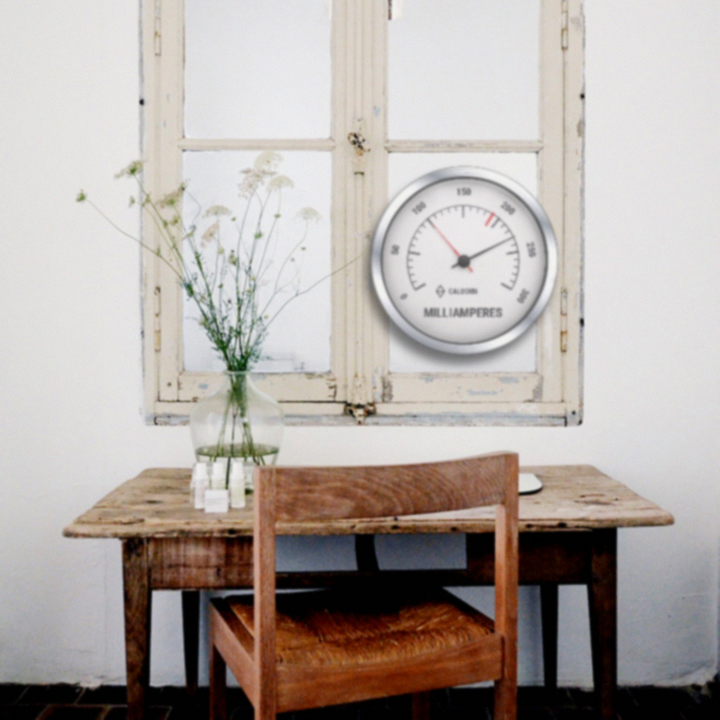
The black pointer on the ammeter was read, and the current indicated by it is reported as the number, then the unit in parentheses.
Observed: 230 (mA)
